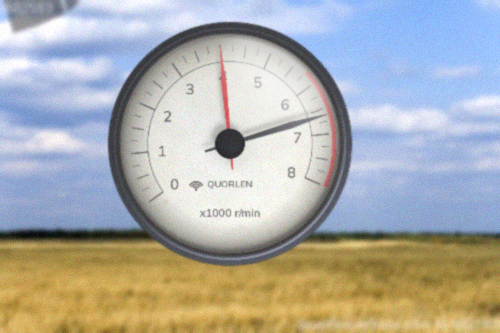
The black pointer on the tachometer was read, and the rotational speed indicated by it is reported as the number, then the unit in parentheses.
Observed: 6625 (rpm)
